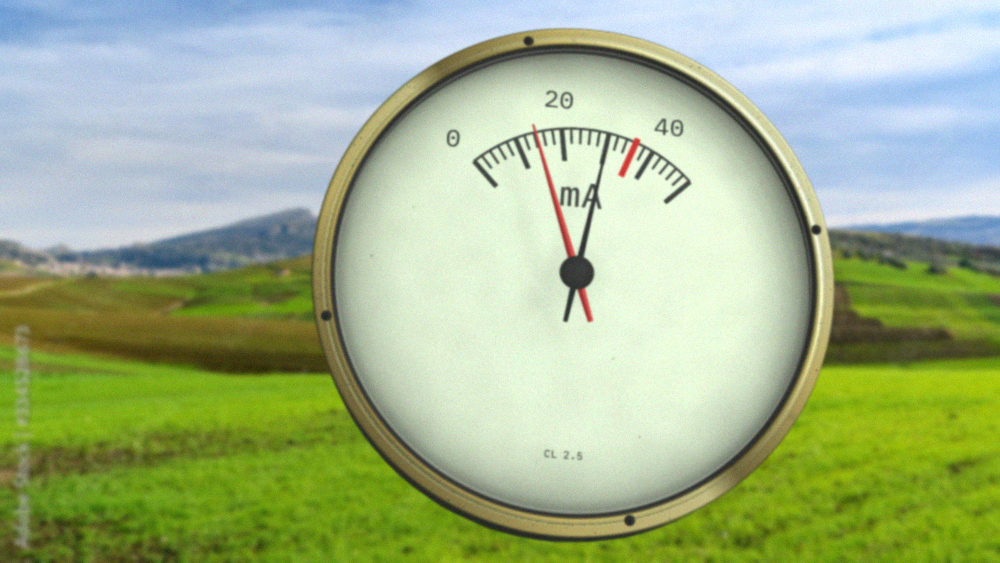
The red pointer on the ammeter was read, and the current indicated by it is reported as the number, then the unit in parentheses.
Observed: 14 (mA)
